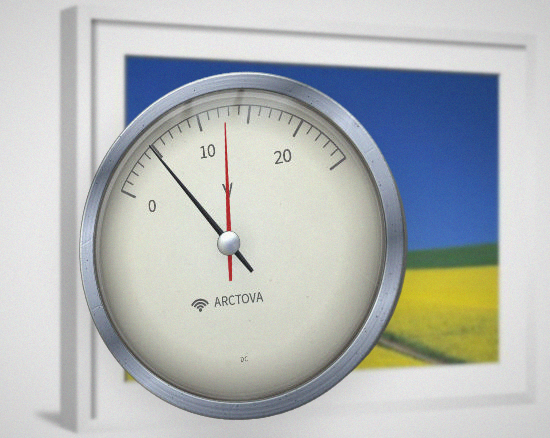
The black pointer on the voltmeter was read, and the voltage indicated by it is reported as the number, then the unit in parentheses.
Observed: 5 (V)
